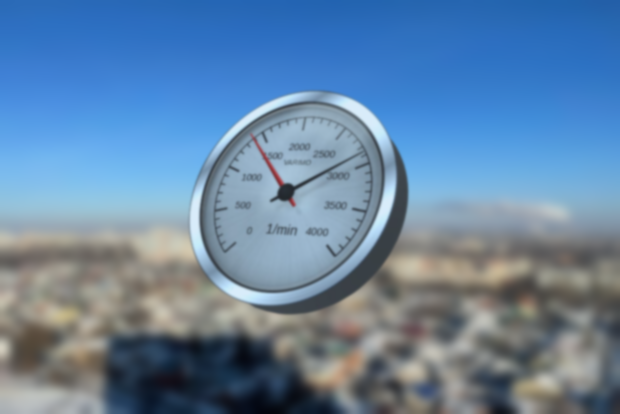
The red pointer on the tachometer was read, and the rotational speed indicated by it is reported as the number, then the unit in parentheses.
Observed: 1400 (rpm)
